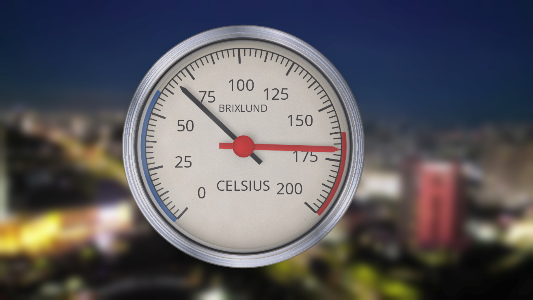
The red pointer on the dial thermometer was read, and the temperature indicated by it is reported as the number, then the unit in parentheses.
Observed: 170 (°C)
